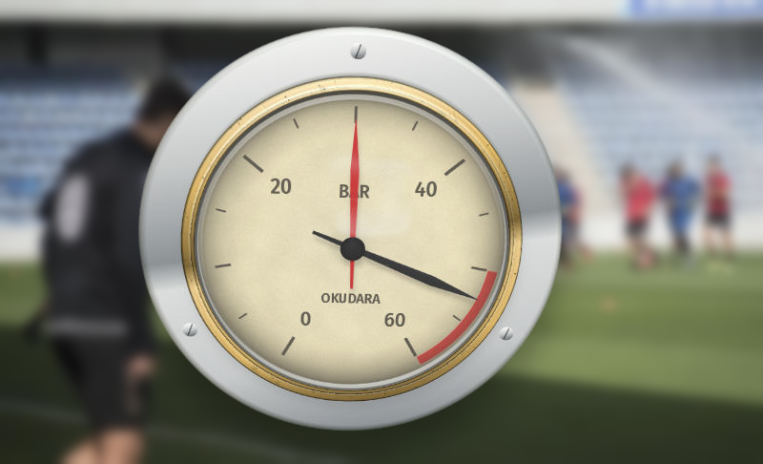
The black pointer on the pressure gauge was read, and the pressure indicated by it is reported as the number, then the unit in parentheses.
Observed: 52.5 (bar)
